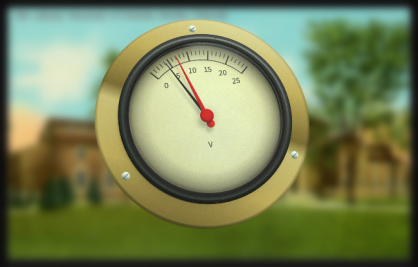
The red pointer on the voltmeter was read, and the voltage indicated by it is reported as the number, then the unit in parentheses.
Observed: 7 (V)
